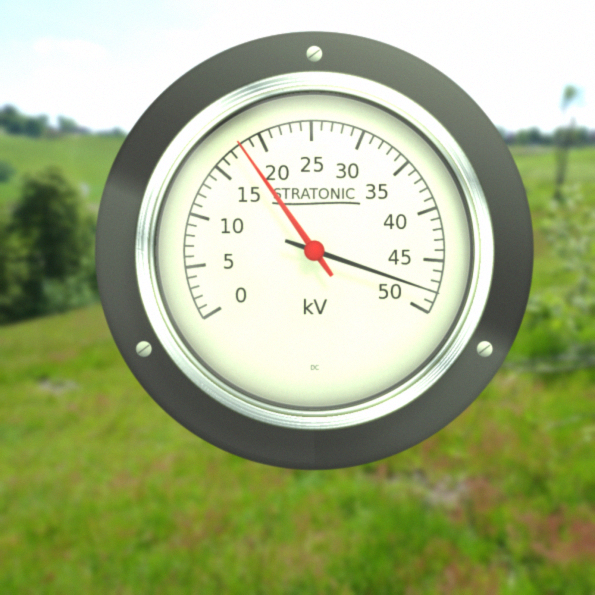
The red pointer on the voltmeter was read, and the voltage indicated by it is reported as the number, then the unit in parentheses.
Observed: 18 (kV)
